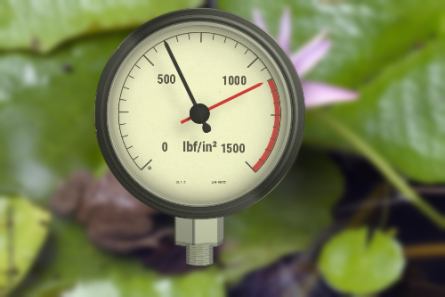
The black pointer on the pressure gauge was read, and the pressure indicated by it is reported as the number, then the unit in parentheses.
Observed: 600 (psi)
